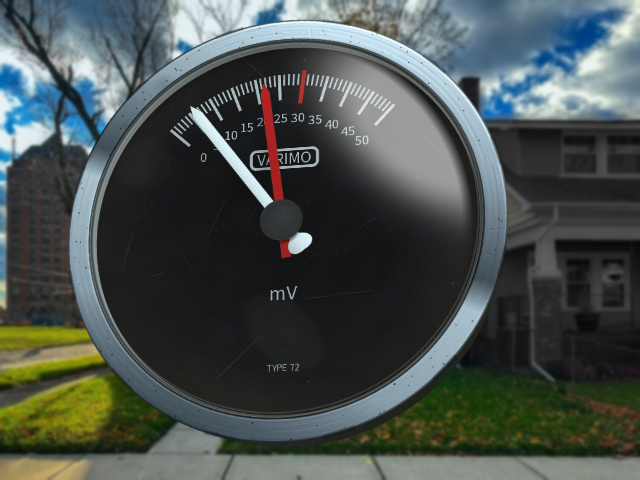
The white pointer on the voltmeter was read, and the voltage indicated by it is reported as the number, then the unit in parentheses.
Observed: 6 (mV)
